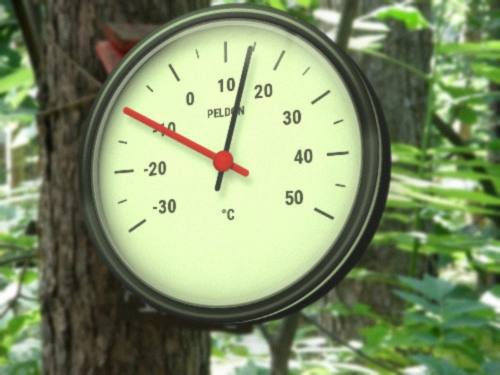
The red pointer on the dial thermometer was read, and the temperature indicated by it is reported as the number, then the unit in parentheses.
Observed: -10 (°C)
